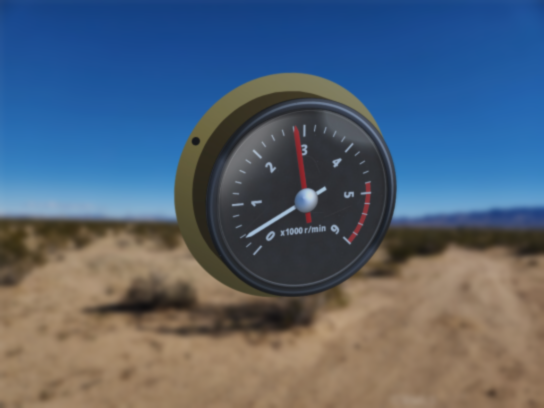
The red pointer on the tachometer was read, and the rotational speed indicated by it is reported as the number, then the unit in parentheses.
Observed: 2800 (rpm)
